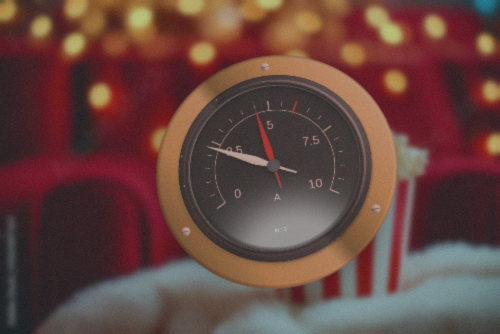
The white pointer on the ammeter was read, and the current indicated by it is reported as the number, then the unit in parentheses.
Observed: 2.25 (A)
